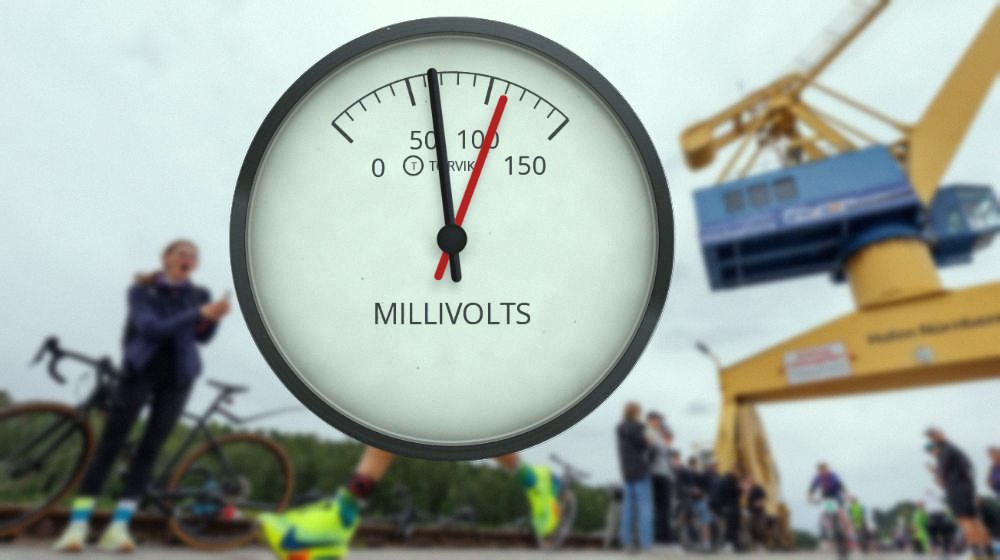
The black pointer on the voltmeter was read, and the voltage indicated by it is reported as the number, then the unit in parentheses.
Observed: 65 (mV)
